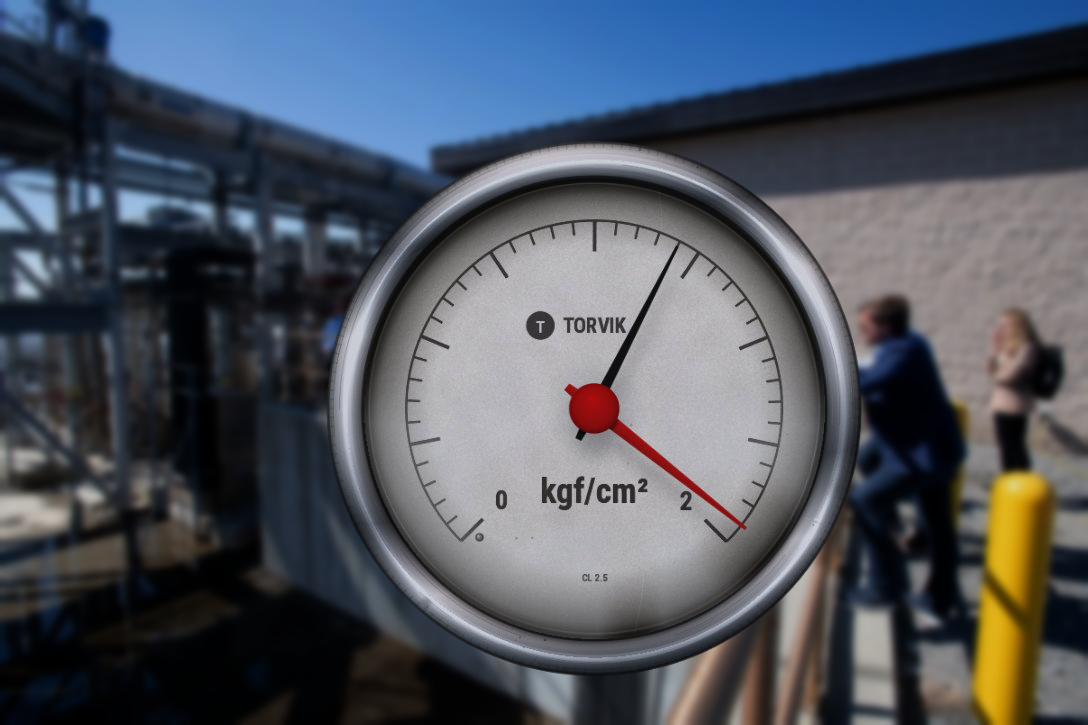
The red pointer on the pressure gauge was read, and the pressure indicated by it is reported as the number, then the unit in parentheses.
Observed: 1.95 (kg/cm²)
